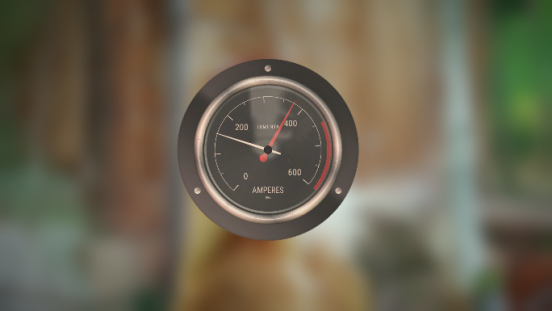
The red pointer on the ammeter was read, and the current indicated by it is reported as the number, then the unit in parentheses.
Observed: 375 (A)
